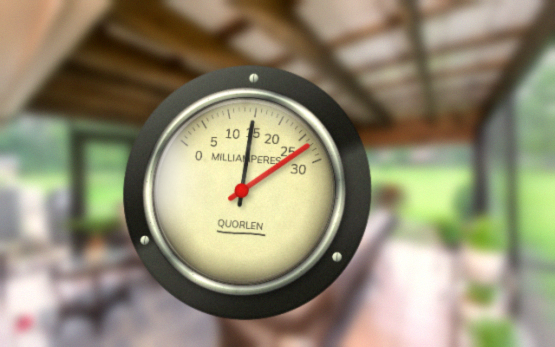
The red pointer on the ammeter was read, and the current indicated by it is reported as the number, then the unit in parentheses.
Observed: 27 (mA)
